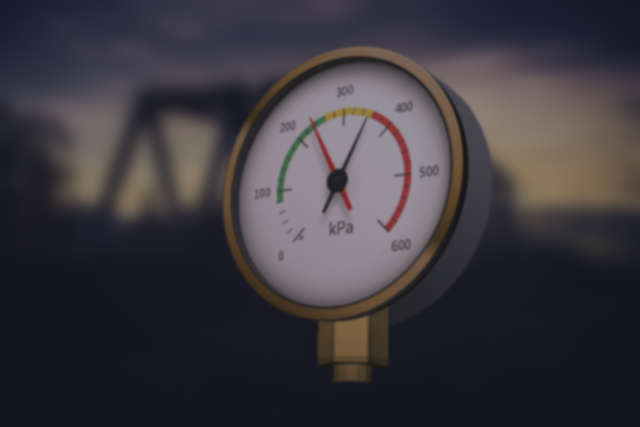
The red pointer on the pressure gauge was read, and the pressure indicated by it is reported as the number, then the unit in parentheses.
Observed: 240 (kPa)
